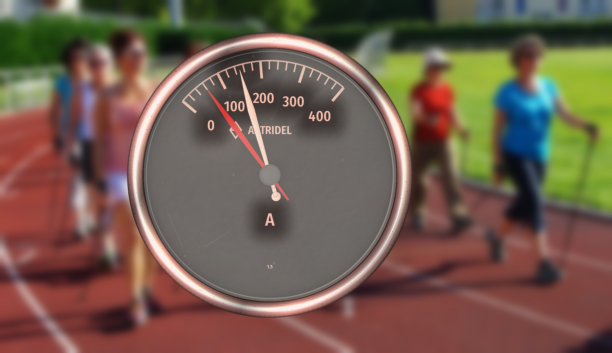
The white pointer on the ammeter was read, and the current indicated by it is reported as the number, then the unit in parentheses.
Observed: 150 (A)
